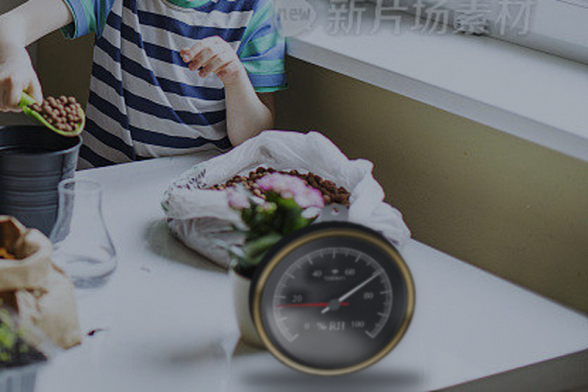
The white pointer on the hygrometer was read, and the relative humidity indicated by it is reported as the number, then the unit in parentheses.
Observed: 70 (%)
